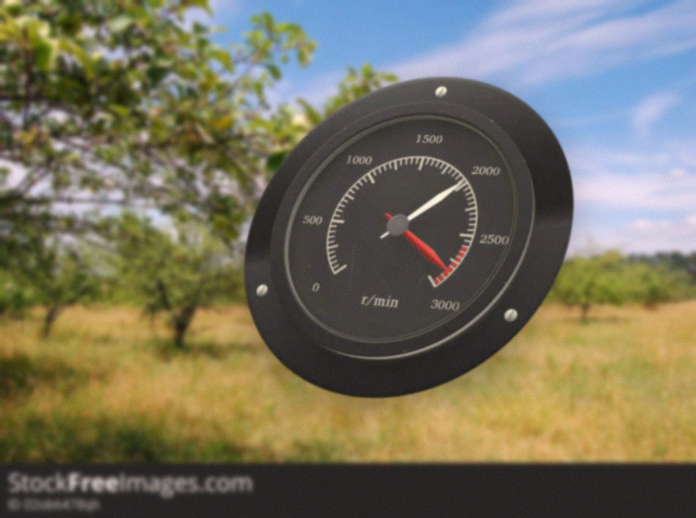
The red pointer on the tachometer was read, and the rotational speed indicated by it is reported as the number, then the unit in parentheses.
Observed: 2850 (rpm)
